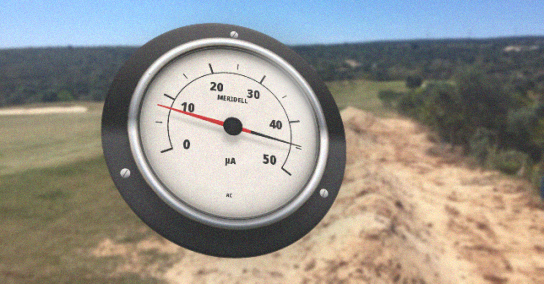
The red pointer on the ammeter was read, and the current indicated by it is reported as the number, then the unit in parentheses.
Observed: 7.5 (µA)
